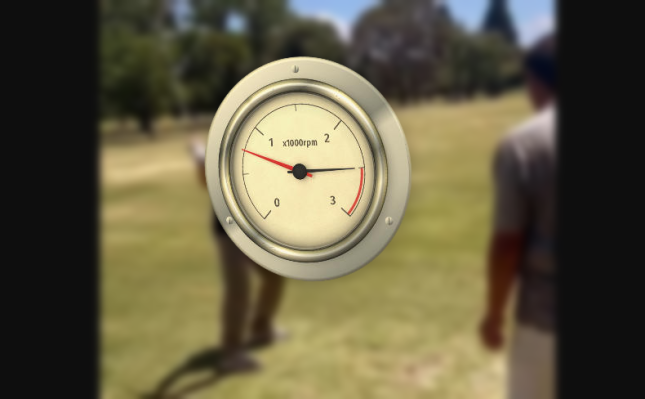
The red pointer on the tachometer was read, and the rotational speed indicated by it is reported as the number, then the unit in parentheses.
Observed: 750 (rpm)
